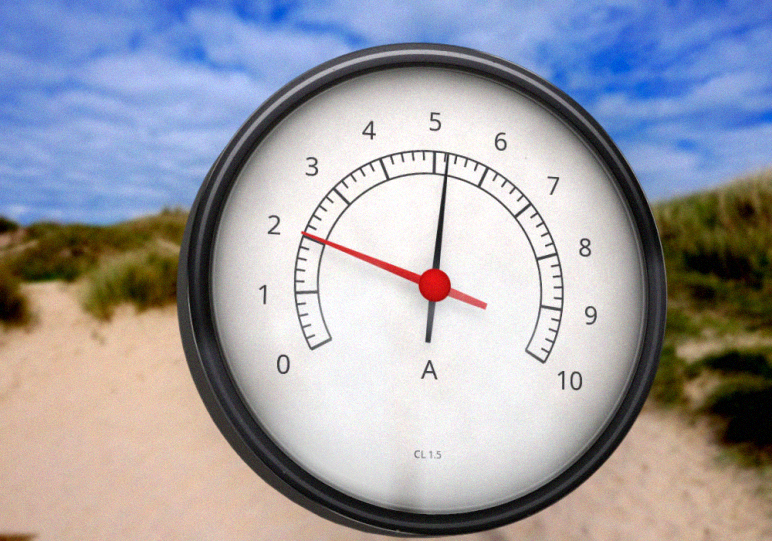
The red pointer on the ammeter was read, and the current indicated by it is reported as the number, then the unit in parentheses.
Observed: 2 (A)
